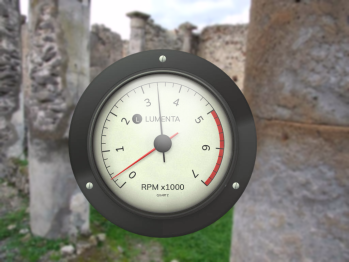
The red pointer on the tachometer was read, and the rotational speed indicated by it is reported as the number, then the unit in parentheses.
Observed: 300 (rpm)
